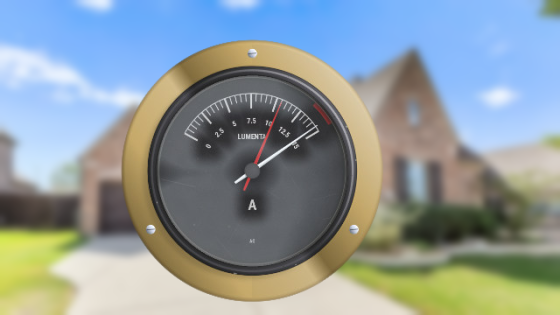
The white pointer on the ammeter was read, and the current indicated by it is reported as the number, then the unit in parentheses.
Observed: 14.5 (A)
